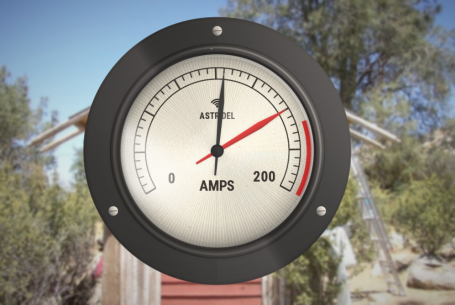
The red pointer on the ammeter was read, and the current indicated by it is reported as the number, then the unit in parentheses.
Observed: 150 (A)
